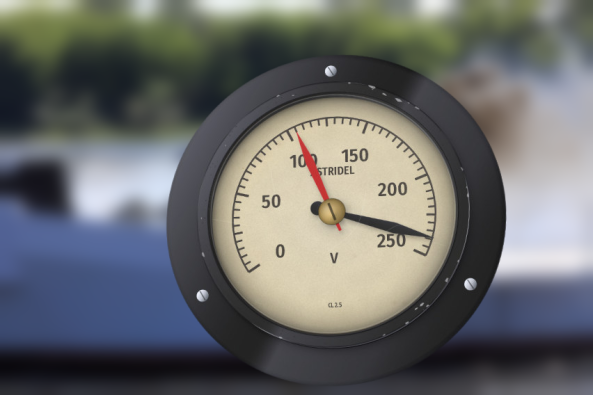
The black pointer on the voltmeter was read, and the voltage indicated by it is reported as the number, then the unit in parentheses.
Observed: 240 (V)
